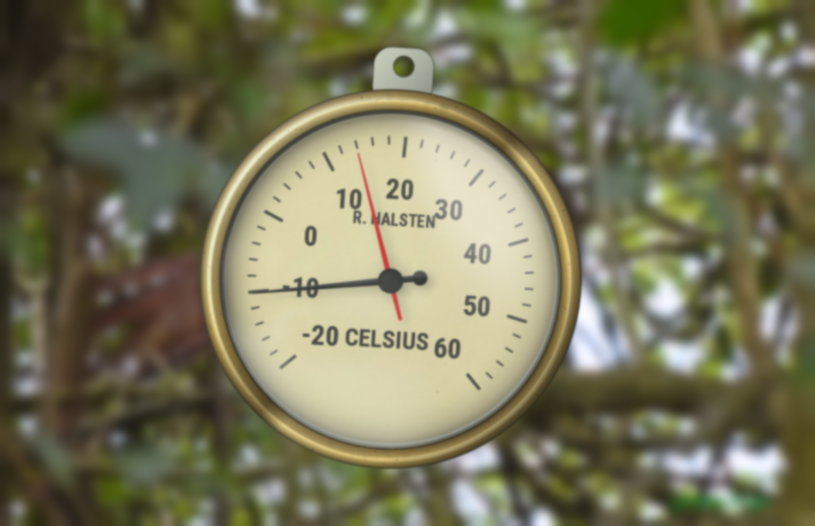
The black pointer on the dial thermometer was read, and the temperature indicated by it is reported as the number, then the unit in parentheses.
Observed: -10 (°C)
